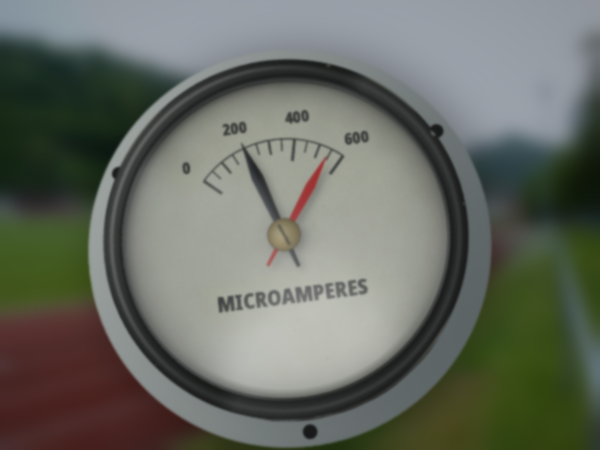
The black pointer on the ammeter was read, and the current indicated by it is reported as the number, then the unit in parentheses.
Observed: 200 (µA)
